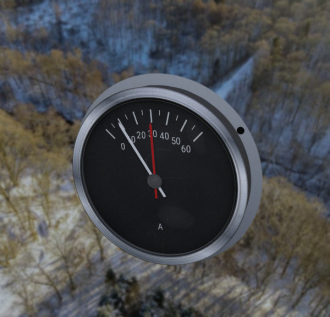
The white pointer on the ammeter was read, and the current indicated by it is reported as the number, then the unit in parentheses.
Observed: 10 (A)
